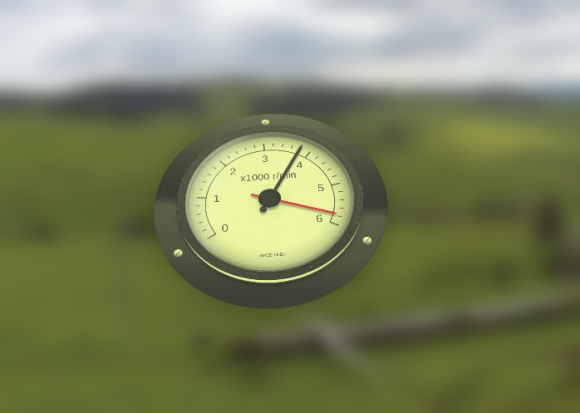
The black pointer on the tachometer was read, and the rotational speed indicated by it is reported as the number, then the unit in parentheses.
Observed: 3800 (rpm)
